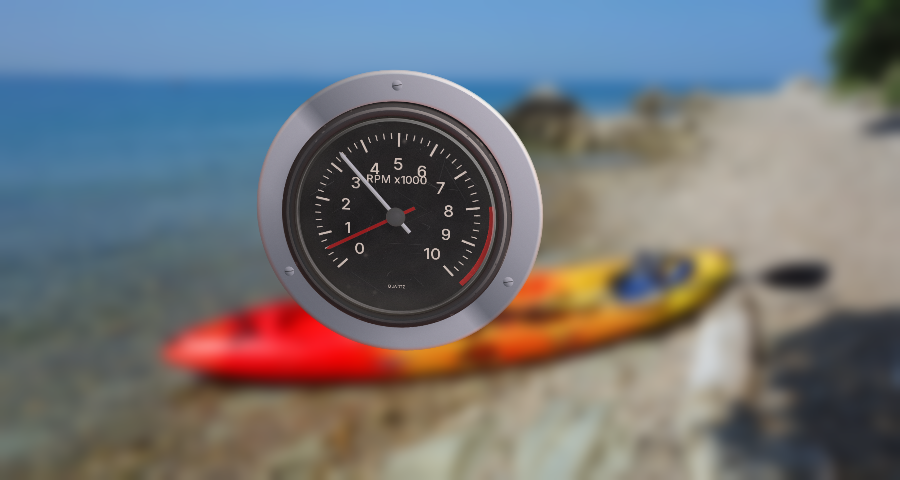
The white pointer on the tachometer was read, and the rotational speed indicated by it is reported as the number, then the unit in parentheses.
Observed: 3400 (rpm)
